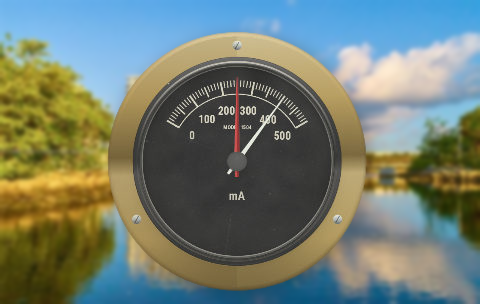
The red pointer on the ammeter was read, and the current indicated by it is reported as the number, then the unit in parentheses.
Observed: 250 (mA)
